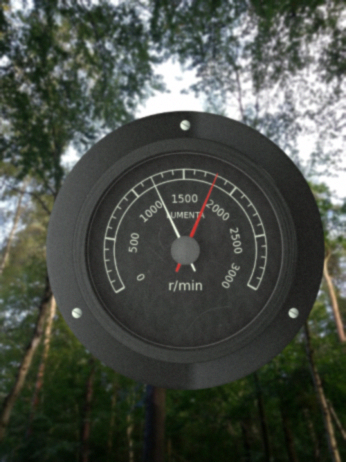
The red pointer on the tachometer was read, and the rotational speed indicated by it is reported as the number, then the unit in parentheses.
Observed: 1800 (rpm)
